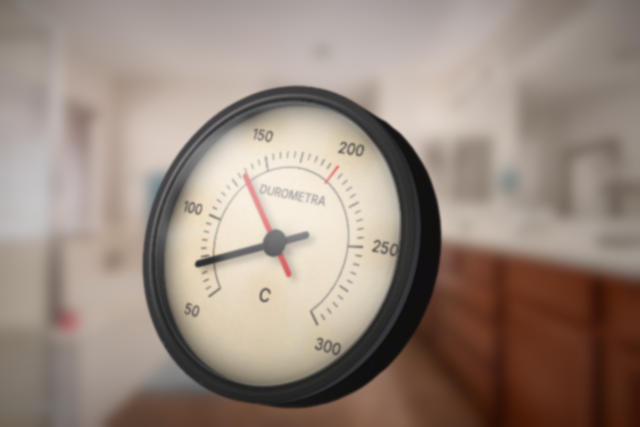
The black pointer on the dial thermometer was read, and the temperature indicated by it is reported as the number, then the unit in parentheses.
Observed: 70 (°C)
